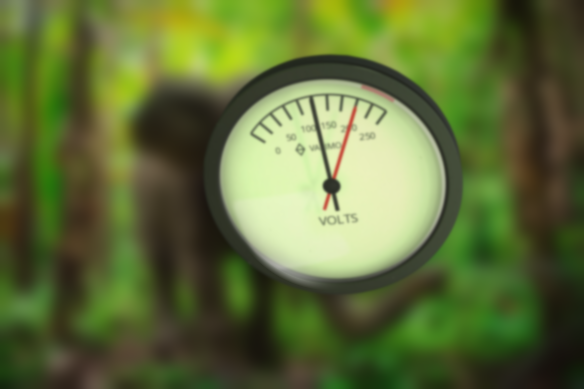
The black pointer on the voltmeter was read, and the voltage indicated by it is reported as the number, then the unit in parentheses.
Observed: 125 (V)
